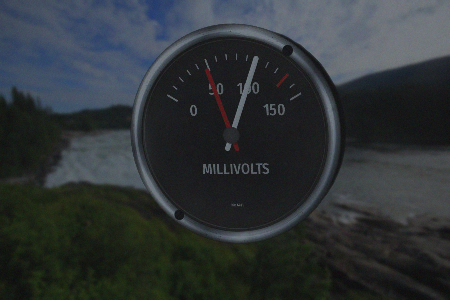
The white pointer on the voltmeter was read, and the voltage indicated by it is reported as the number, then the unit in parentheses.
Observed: 100 (mV)
